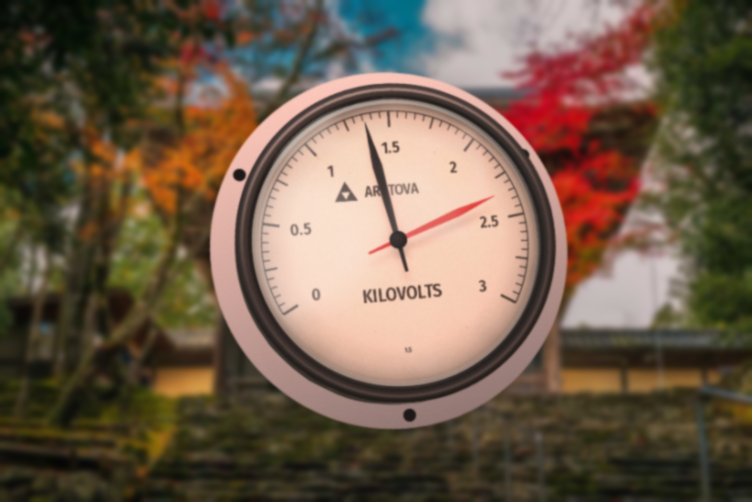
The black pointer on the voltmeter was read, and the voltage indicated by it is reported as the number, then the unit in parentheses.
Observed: 1.35 (kV)
